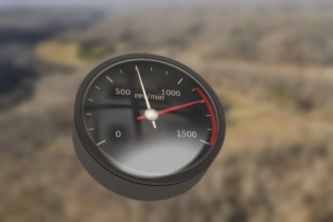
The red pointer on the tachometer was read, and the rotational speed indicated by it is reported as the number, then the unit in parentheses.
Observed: 1200 (rpm)
